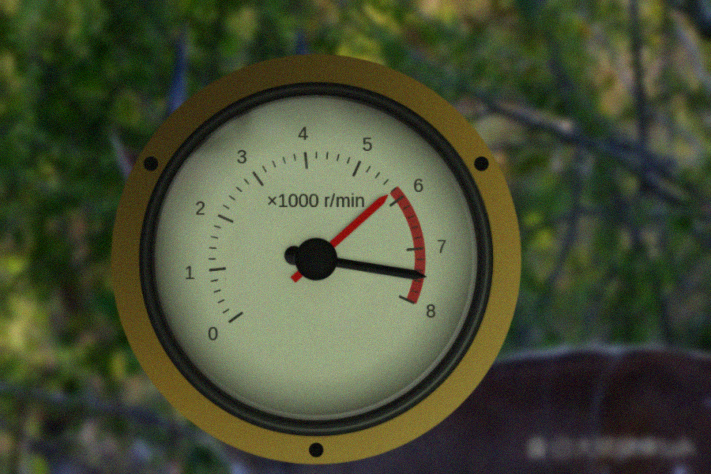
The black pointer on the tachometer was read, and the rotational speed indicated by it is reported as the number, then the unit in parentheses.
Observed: 7500 (rpm)
